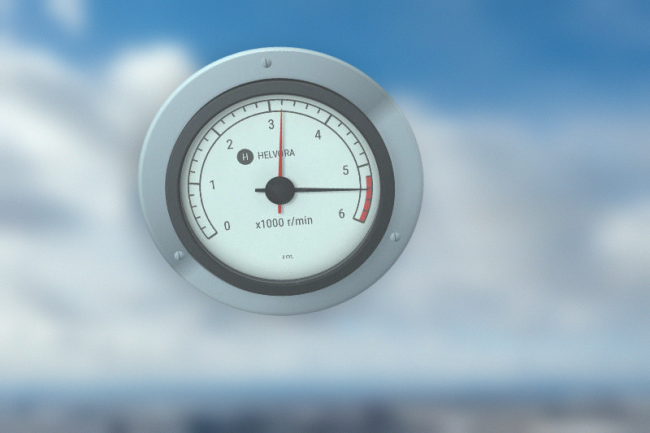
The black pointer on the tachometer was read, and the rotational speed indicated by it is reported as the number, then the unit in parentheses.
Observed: 5400 (rpm)
